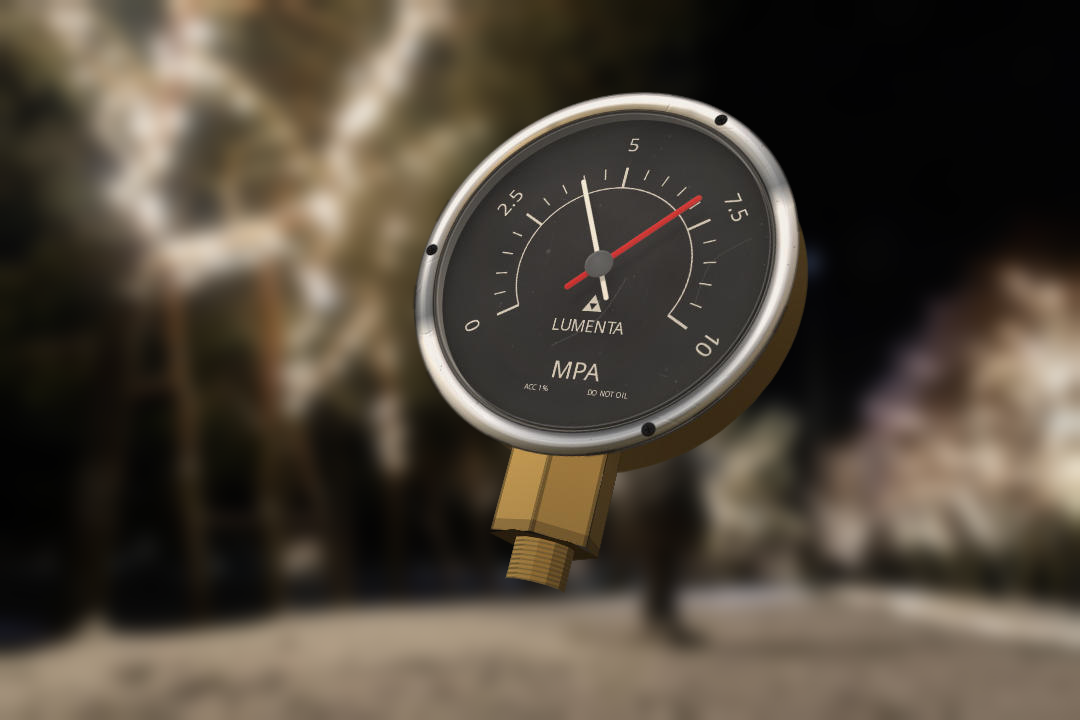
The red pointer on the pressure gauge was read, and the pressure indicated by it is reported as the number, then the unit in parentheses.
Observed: 7 (MPa)
